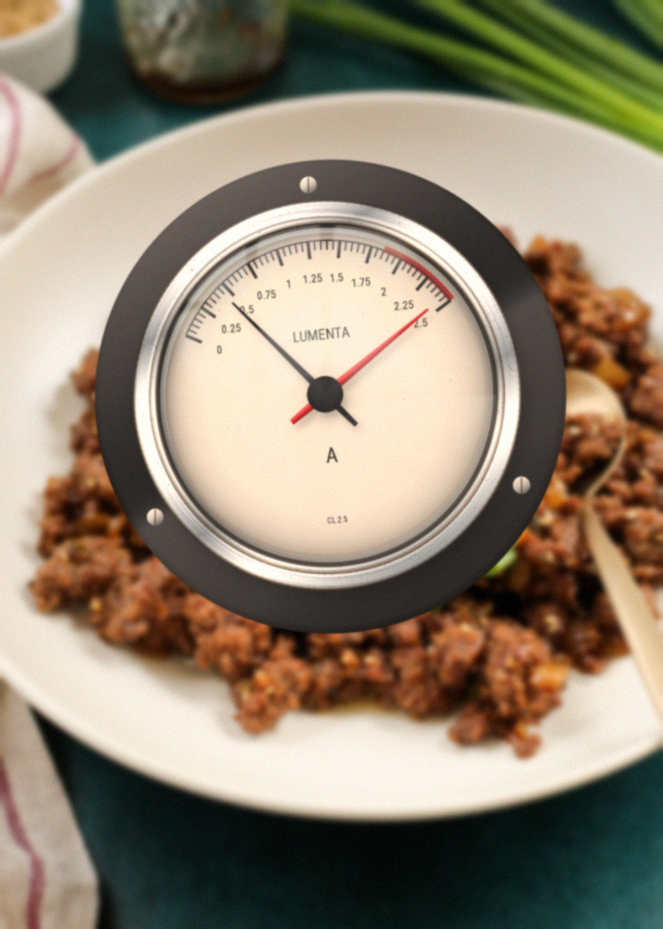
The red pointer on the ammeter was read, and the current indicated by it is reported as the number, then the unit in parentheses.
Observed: 2.45 (A)
